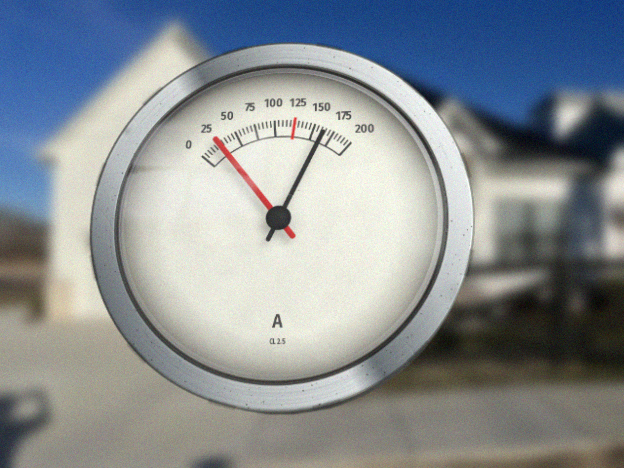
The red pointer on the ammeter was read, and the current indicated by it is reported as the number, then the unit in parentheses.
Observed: 25 (A)
